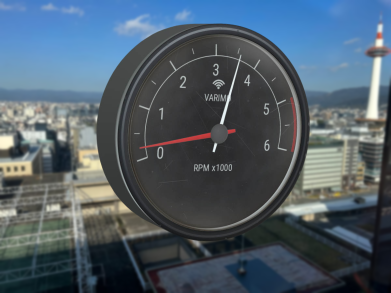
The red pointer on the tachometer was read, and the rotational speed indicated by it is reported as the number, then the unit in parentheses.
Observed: 250 (rpm)
